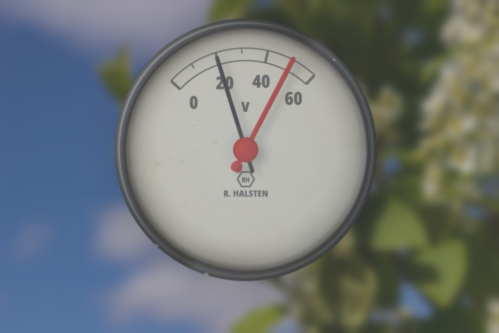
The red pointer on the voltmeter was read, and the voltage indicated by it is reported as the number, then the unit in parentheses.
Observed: 50 (V)
